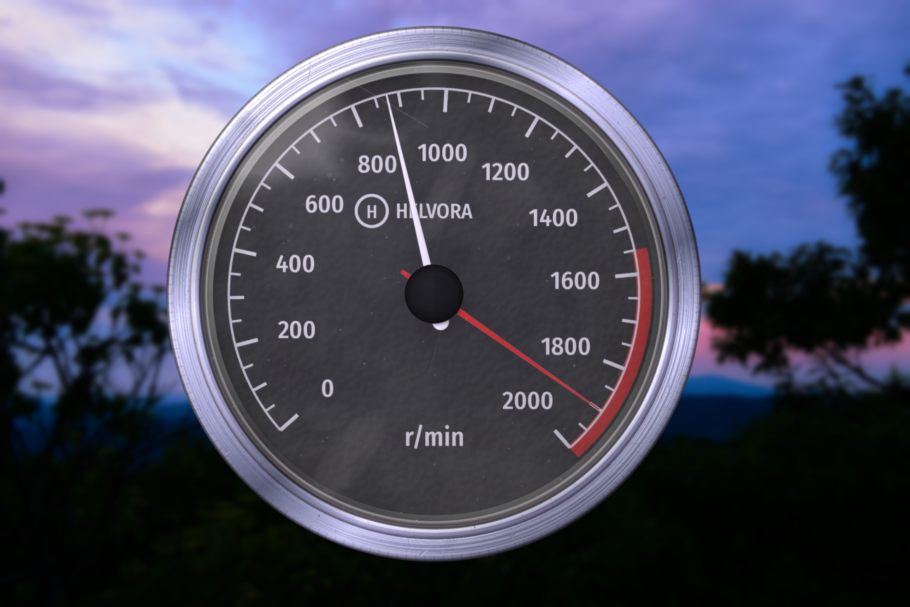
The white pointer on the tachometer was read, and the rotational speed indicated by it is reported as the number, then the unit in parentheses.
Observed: 875 (rpm)
